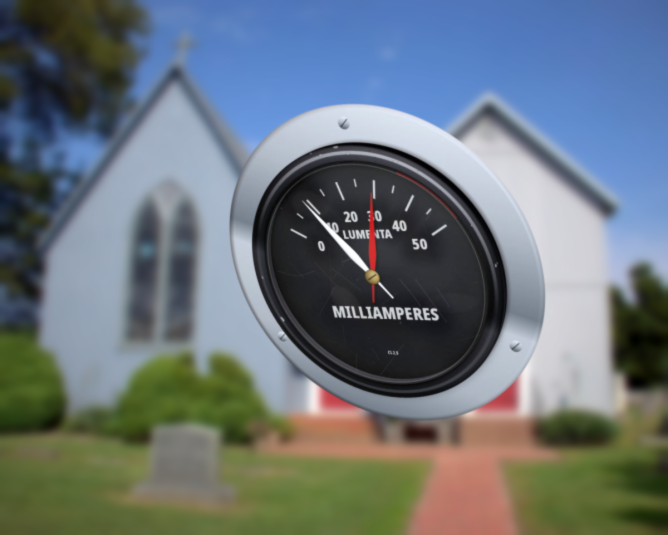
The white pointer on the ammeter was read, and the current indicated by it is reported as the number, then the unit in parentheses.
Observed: 10 (mA)
